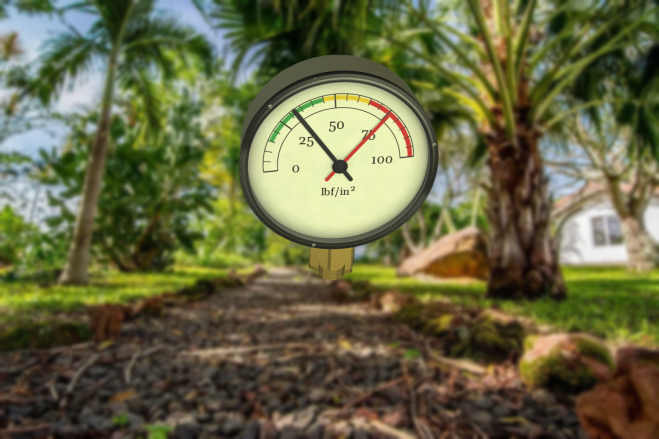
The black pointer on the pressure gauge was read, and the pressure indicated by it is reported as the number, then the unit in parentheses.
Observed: 32.5 (psi)
